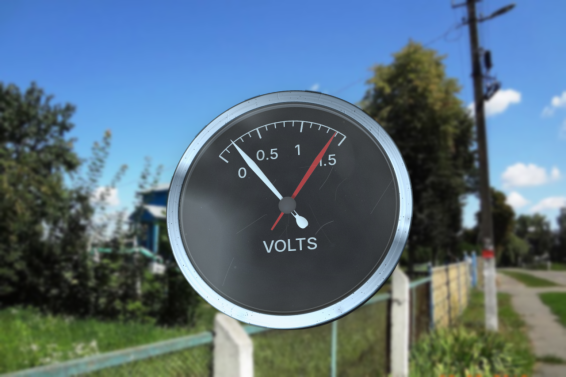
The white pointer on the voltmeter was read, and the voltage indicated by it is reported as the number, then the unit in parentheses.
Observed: 0.2 (V)
